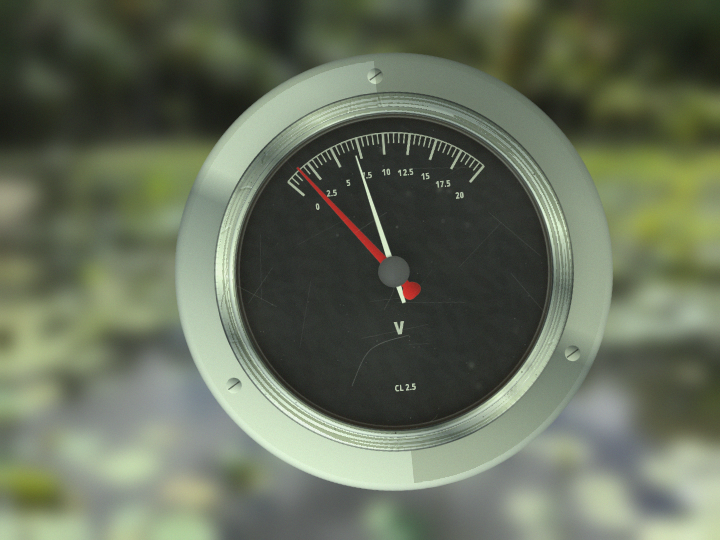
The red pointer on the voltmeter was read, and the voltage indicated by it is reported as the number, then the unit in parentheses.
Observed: 1.5 (V)
